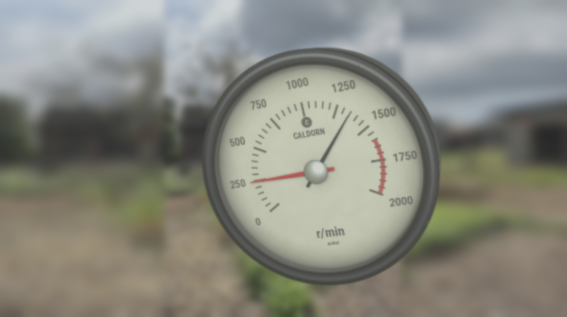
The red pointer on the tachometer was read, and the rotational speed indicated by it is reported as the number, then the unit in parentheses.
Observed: 250 (rpm)
